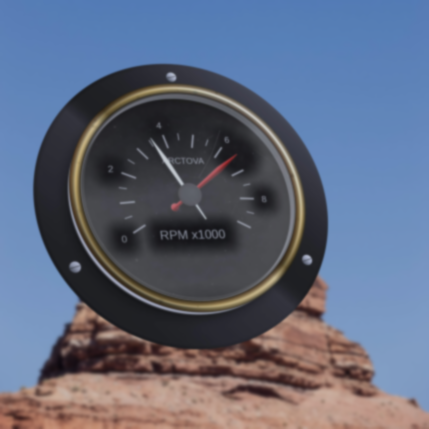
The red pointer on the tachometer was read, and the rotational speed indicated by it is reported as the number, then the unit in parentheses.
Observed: 6500 (rpm)
